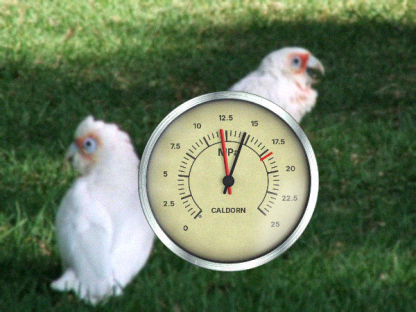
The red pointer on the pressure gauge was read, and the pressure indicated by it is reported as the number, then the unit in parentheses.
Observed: 12 (MPa)
